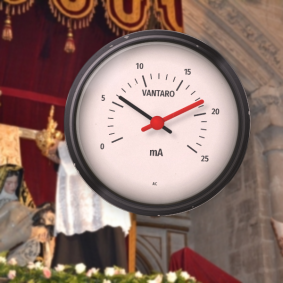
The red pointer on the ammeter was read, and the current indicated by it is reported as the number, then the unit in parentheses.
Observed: 18.5 (mA)
